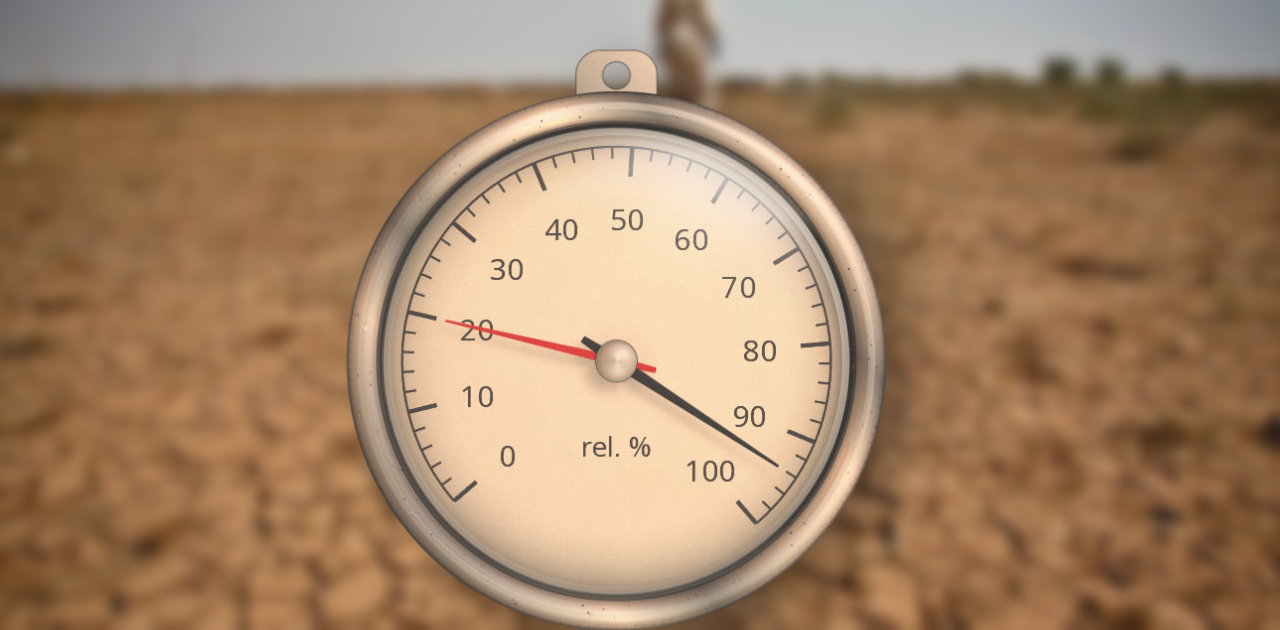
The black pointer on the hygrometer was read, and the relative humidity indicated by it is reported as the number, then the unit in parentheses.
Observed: 94 (%)
